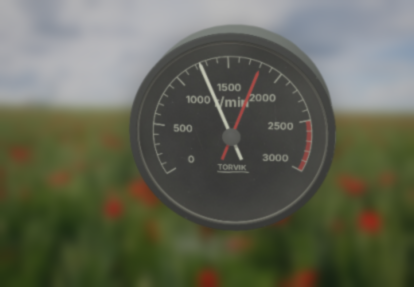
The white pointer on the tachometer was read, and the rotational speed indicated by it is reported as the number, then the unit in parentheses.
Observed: 1250 (rpm)
